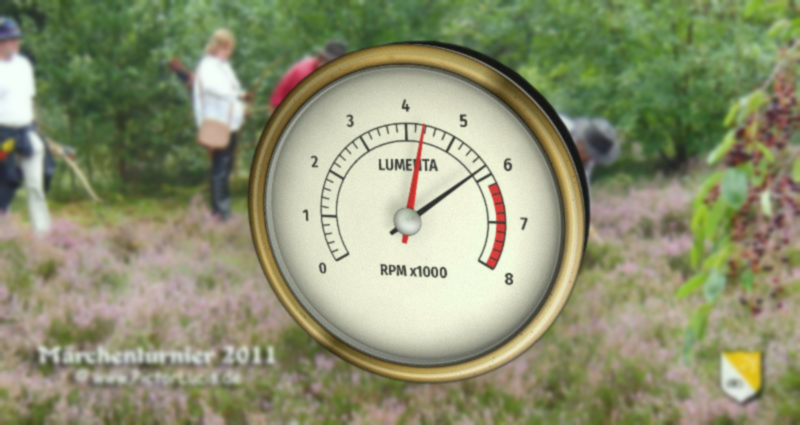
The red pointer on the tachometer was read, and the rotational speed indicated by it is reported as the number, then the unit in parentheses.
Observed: 4400 (rpm)
